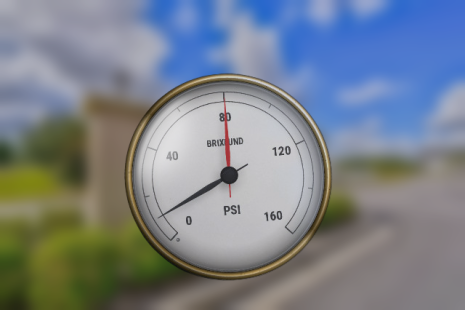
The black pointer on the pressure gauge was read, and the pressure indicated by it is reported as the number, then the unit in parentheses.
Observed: 10 (psi)
